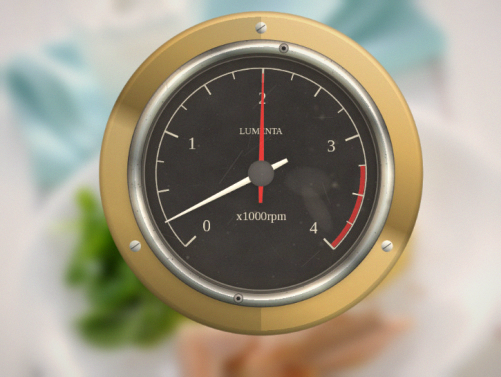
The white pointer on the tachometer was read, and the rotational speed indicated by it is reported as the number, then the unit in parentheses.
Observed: 250 (rpm)
